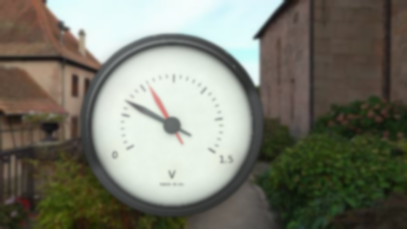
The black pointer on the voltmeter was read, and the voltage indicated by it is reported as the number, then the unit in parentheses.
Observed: 0.35 (V)
